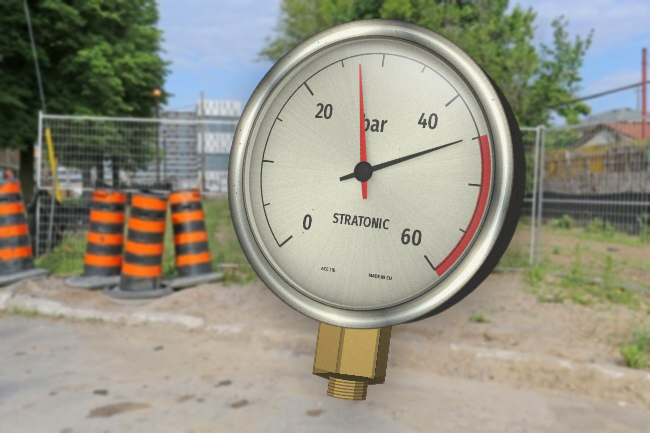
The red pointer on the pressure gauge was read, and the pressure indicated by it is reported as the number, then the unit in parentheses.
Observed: 27.5 (bar)
